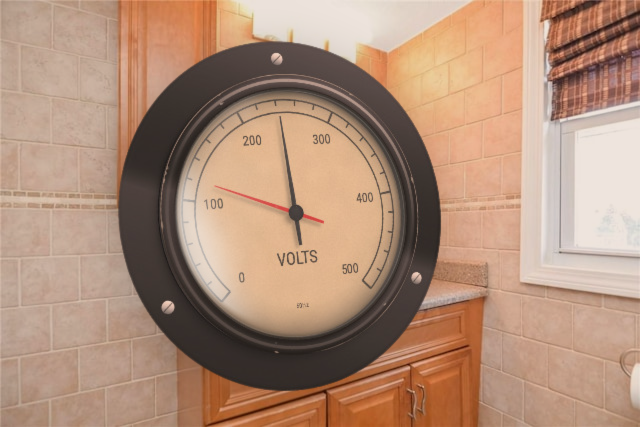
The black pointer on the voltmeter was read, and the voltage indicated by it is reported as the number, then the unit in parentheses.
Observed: 240 (V)
